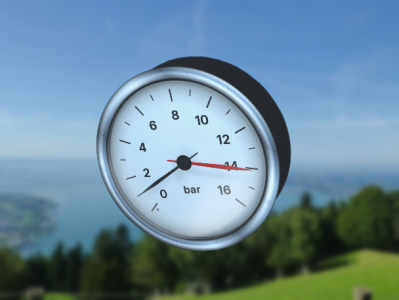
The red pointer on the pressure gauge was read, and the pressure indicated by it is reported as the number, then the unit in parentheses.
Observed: 14 (bar)
